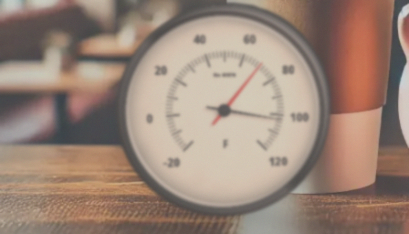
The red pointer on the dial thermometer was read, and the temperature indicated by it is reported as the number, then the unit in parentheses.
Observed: 70 (°F)
